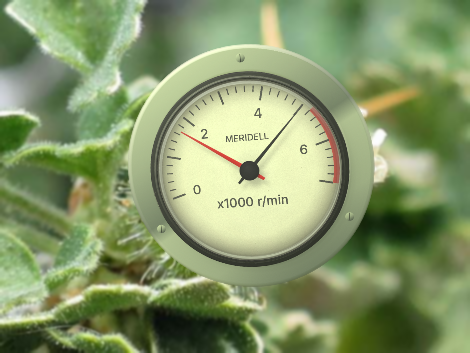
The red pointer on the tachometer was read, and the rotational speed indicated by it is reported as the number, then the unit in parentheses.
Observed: 1700 (rpm)
